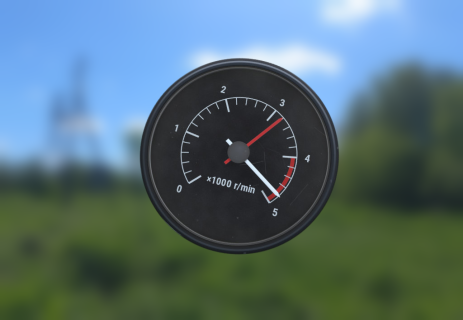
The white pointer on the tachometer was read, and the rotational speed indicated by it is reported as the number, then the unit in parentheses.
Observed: 4800 (rpm)
